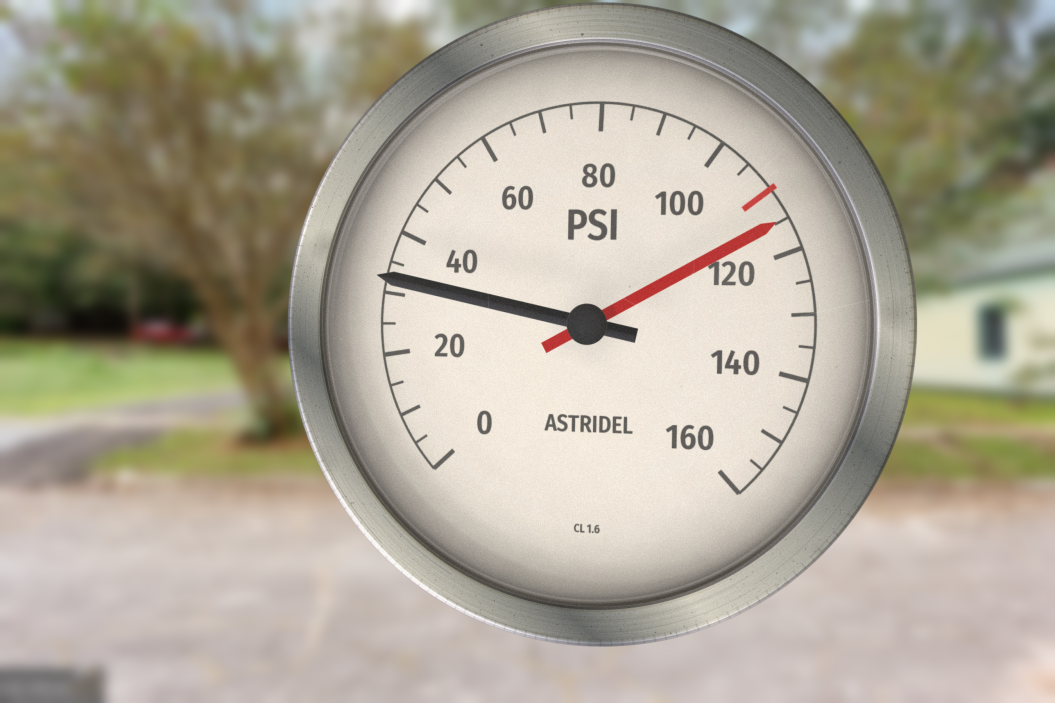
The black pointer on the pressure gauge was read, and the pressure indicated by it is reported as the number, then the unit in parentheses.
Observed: 32.5 (psi)
